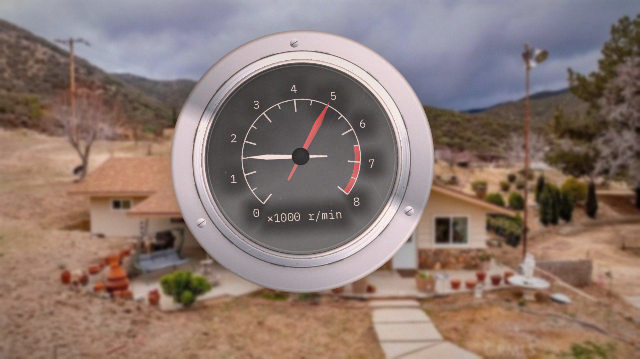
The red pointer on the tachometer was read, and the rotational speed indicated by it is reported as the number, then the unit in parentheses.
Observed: 5000 (rpm)
